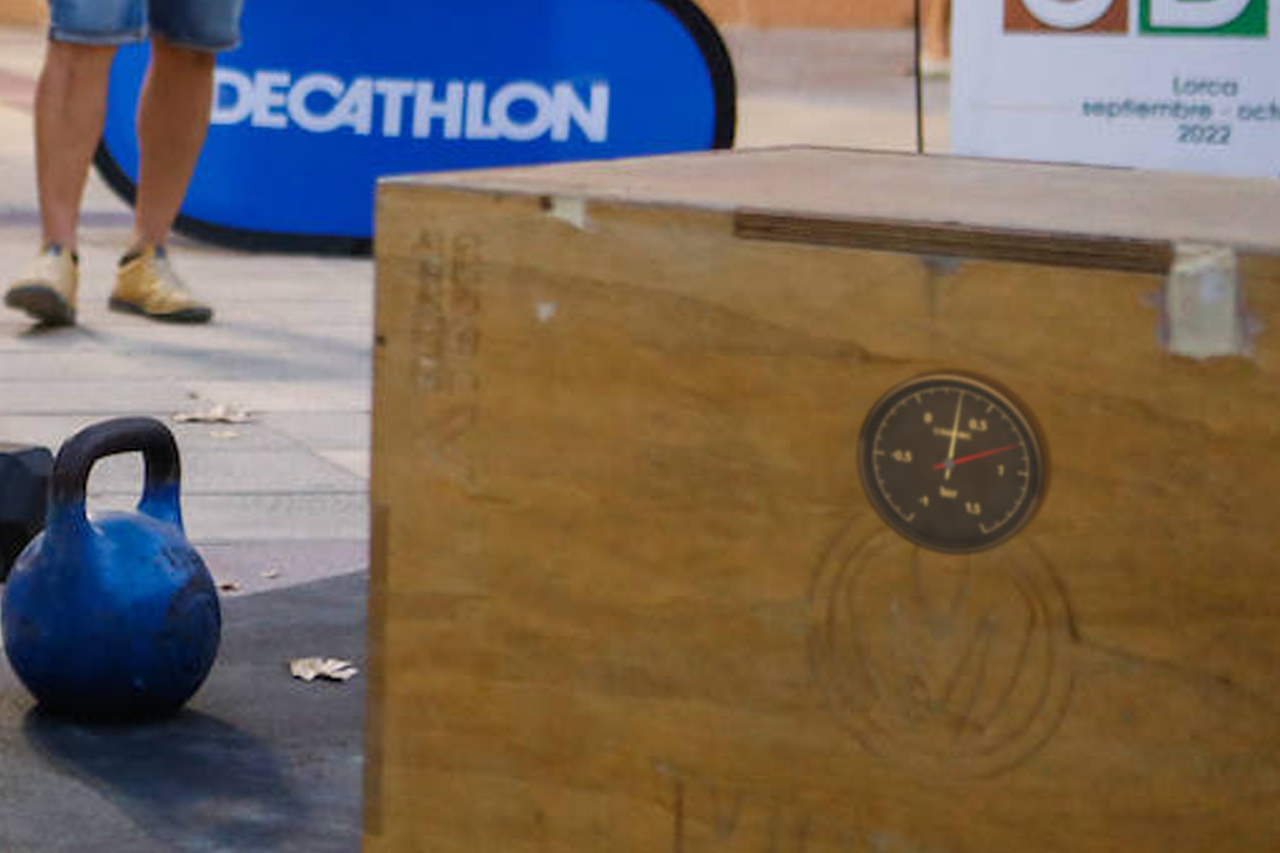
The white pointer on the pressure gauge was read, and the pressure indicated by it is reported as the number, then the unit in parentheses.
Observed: 0.3 (bar)
